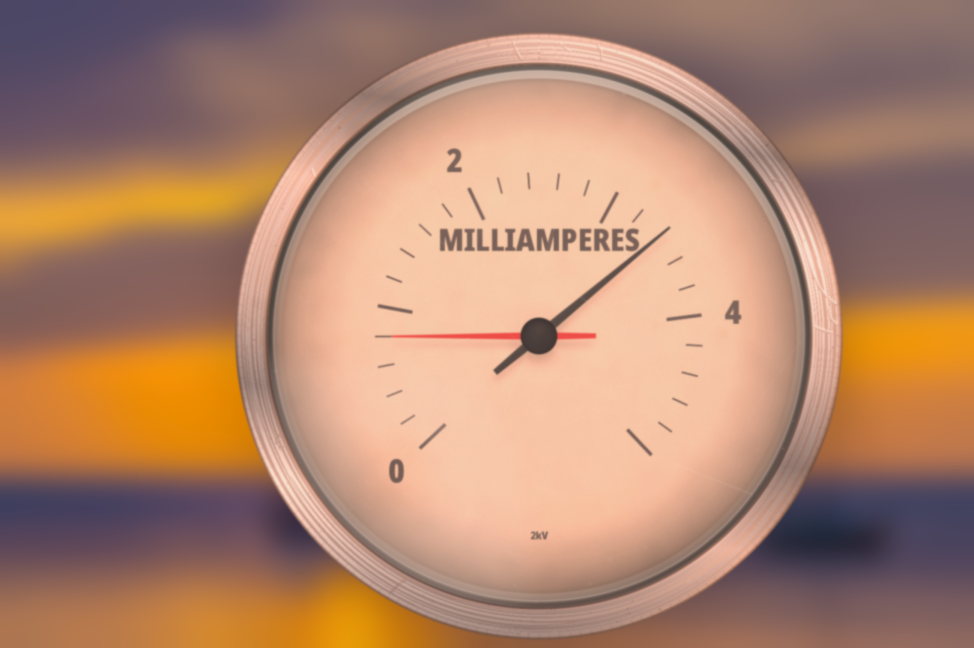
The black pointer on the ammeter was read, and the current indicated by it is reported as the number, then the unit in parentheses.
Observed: 3.4 (mA)
